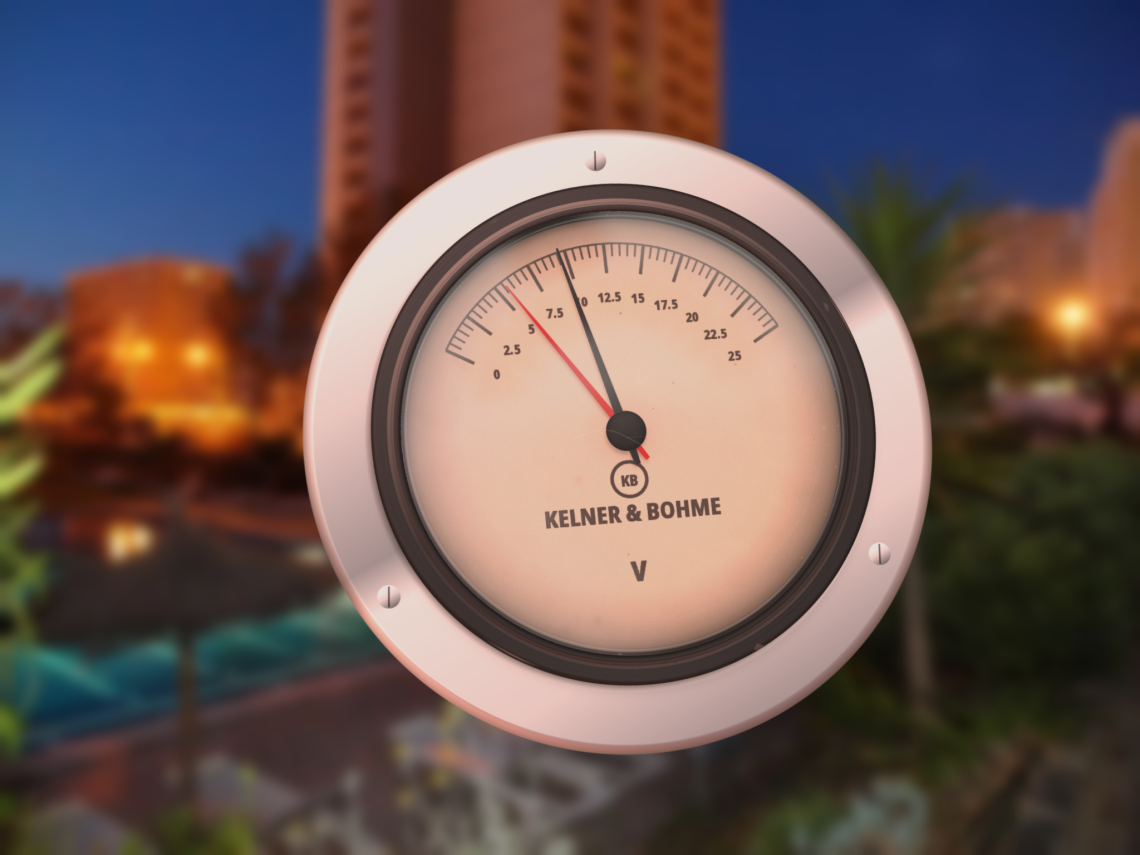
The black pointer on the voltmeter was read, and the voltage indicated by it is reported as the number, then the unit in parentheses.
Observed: 9.5 (V)
